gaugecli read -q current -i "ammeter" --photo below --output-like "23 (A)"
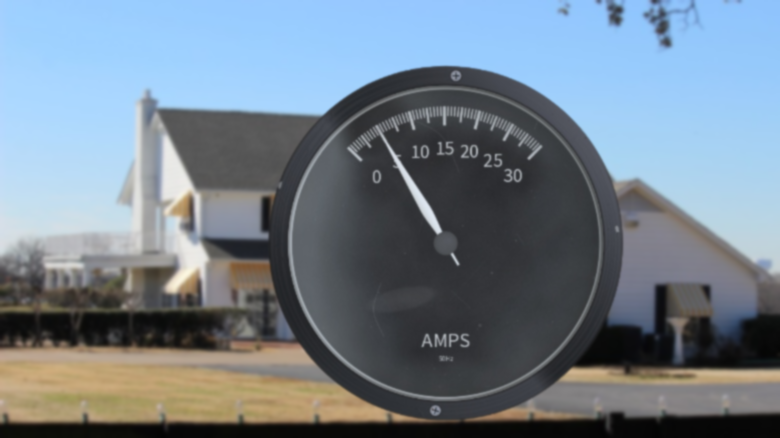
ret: 5 (A)
